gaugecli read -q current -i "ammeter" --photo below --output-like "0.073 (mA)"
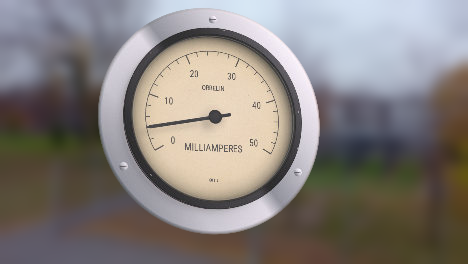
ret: 4 (mA)
